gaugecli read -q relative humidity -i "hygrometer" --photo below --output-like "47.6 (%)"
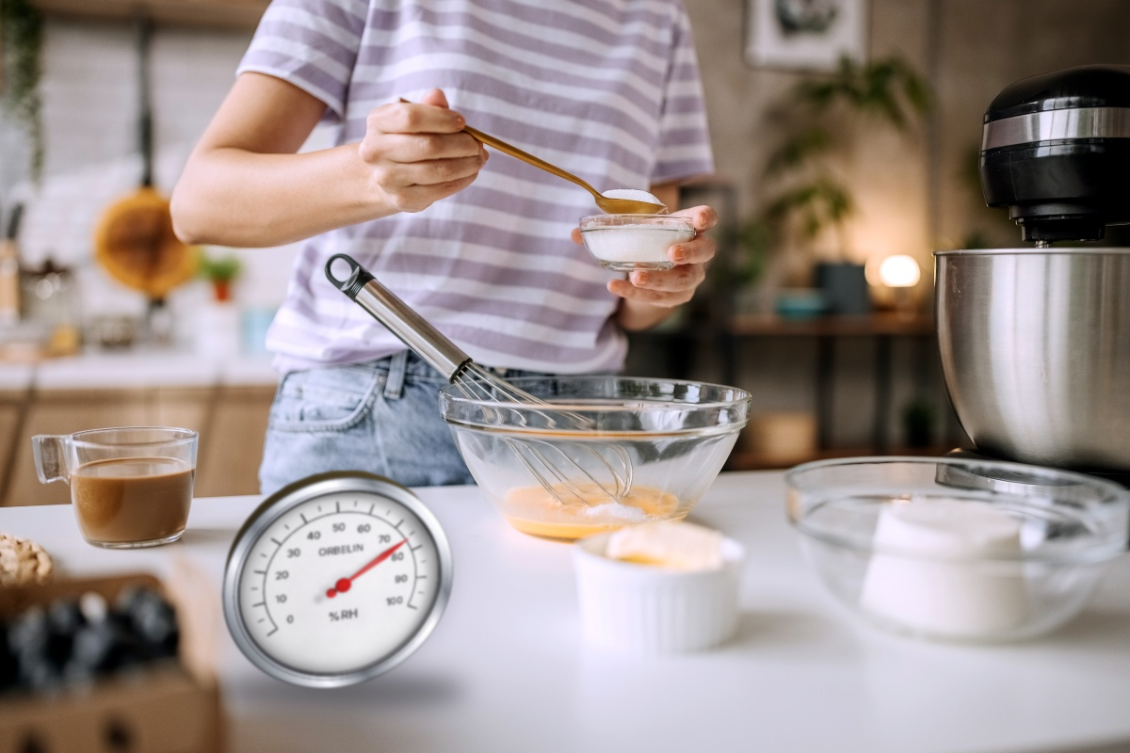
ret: 75 (%)
